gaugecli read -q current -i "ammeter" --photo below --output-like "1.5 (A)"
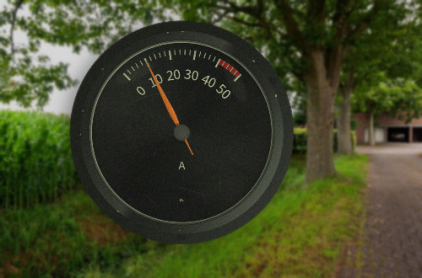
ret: 10 (A)
